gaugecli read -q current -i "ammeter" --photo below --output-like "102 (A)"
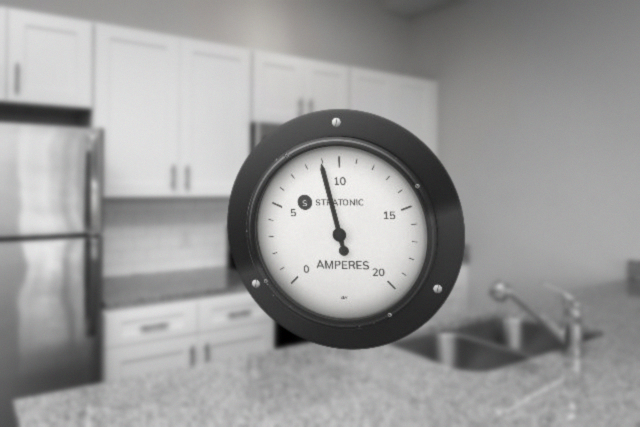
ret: 9 (A)
